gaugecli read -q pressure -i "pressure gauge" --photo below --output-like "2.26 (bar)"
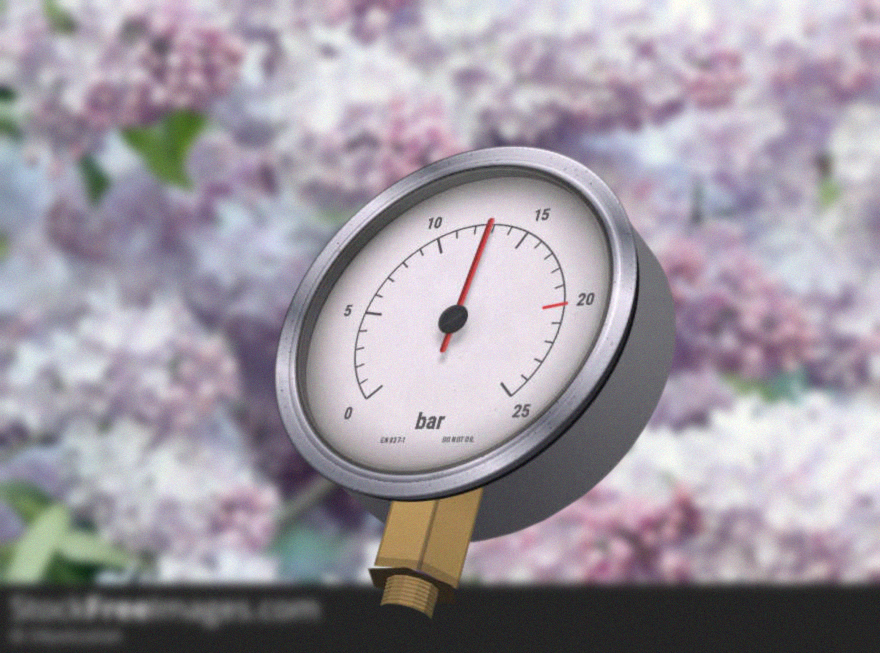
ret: 13 (bar)
